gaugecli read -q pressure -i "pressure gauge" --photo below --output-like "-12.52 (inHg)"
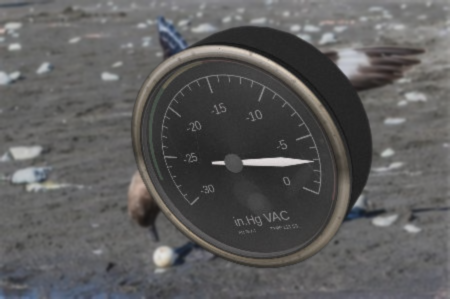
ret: -3 (inHg)
